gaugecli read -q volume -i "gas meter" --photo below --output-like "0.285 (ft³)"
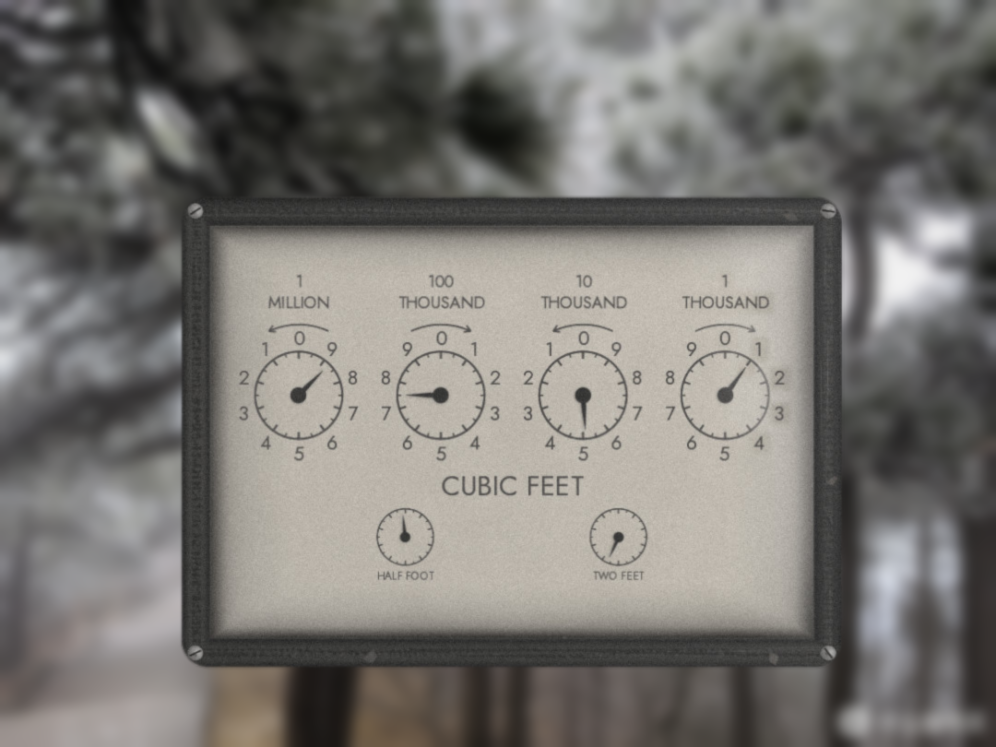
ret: 875100 (ft³)
